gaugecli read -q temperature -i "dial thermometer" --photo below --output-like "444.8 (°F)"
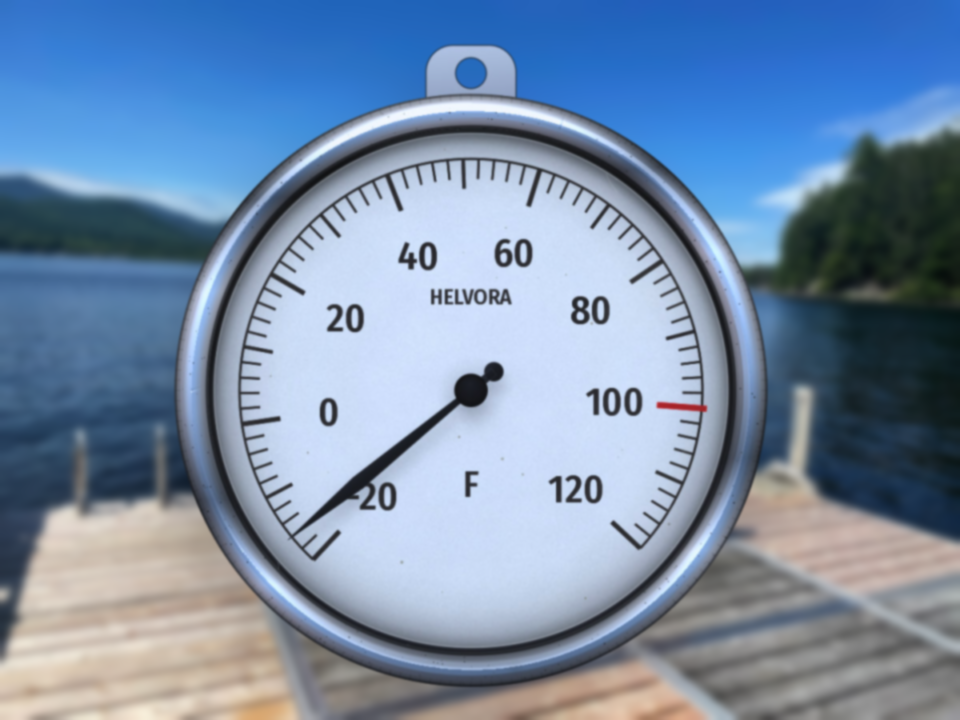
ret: -16 (°F)
